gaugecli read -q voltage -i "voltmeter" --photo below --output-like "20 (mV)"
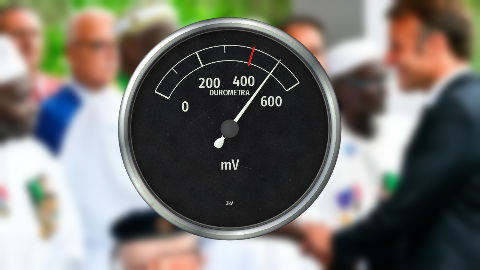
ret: 500 (mV)
